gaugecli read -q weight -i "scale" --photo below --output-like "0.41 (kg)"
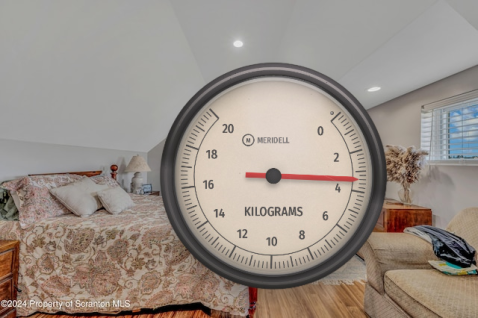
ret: 3.4 (kg)
